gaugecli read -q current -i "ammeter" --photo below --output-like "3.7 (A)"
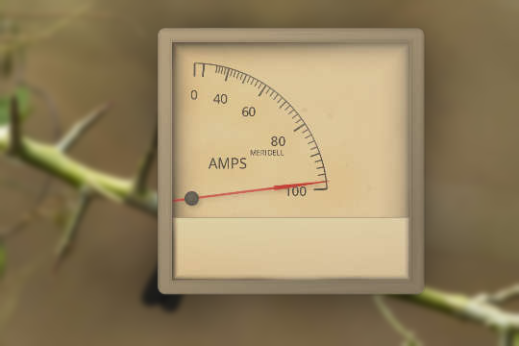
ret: 98 (A)
